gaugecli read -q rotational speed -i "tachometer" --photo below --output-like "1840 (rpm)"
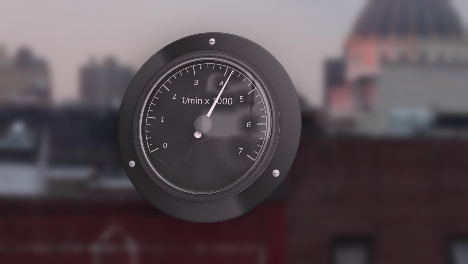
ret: 4200 (rpm)
